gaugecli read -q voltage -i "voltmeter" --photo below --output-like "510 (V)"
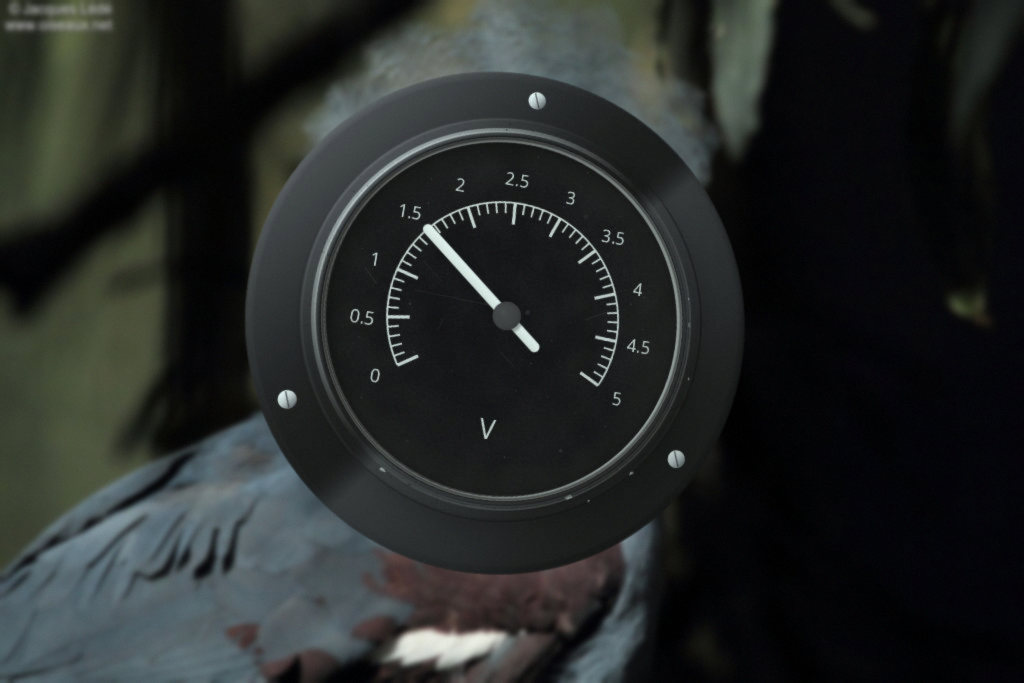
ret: 1.5 (V)
